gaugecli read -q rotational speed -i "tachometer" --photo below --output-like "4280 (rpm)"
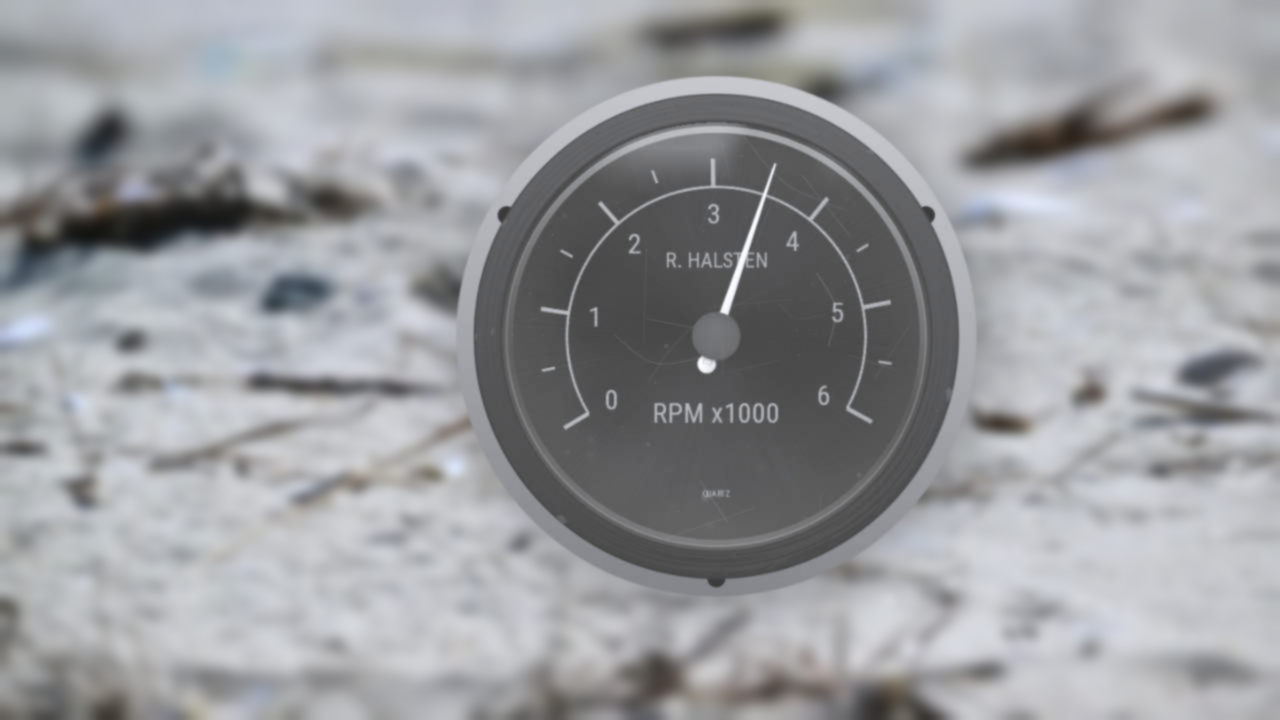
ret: 3500 (rpm)
